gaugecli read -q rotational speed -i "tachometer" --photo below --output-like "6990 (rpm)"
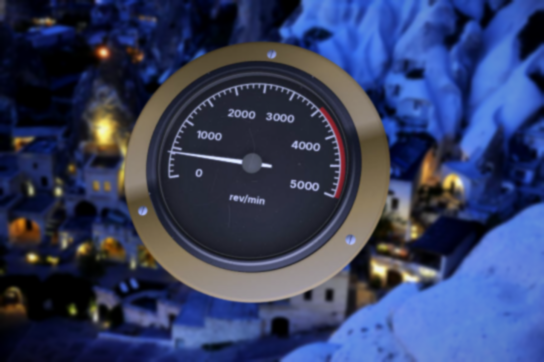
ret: 400 (rpm)
